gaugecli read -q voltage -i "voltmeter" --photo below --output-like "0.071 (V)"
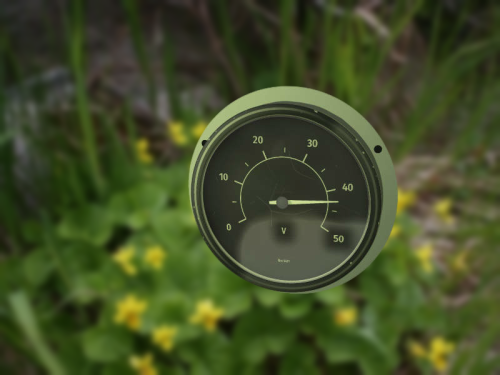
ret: 42.5 (V)
